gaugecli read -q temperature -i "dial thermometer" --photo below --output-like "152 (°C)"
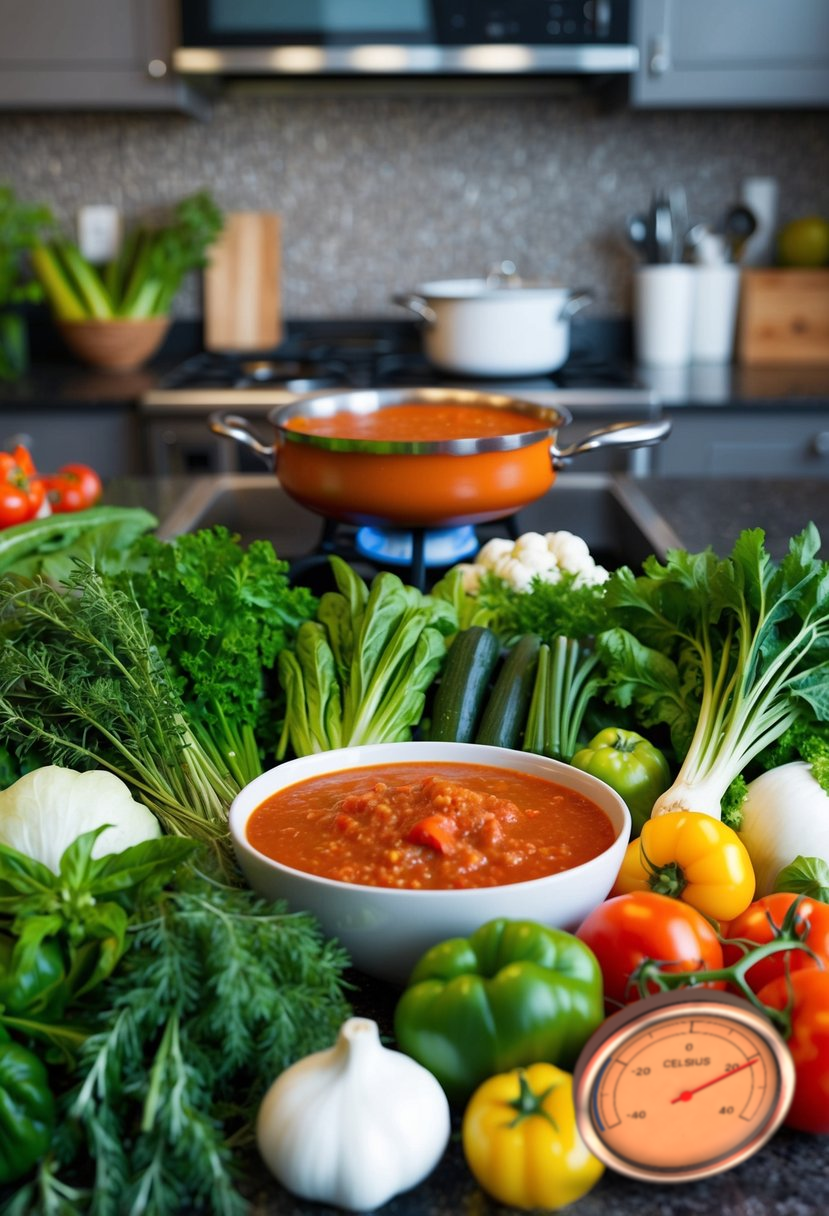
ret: 20 (°C)
